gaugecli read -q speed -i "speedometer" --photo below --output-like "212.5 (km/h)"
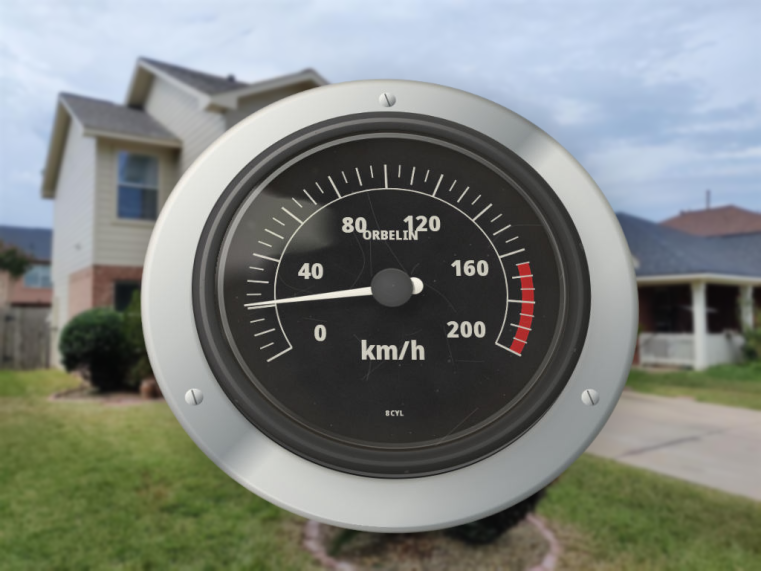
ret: 20 (km/h)
